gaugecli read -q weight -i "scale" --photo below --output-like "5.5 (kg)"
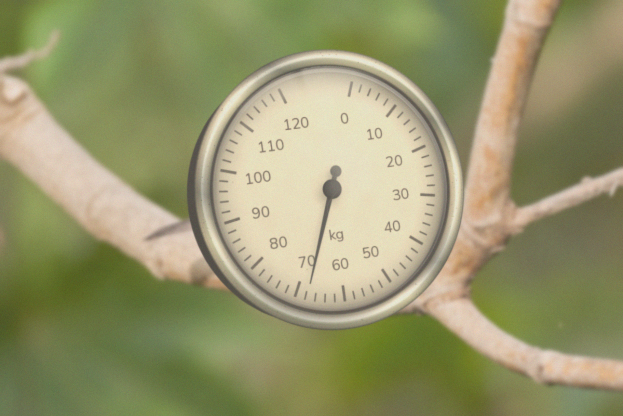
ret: 68 (kg)
